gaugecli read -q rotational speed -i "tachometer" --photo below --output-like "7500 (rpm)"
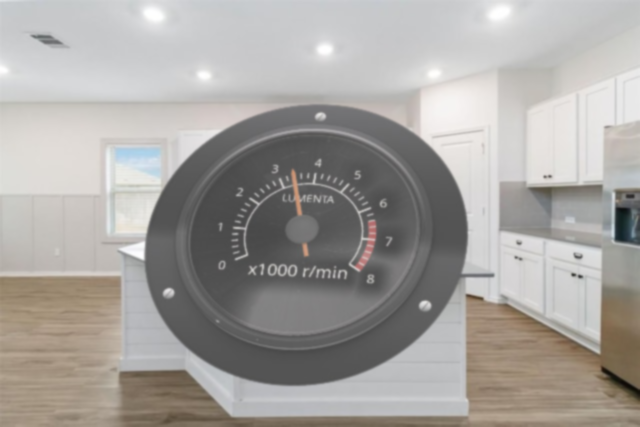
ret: 3400 (rpm)
